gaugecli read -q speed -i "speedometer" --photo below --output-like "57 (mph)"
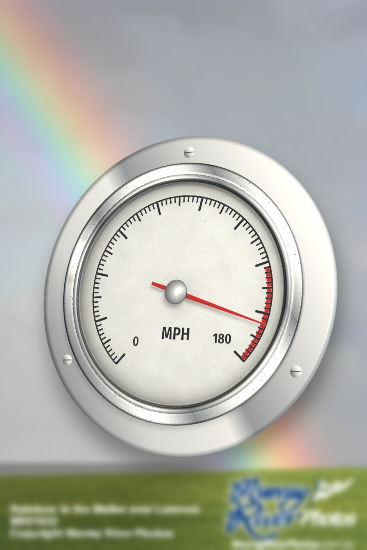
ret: 164 (mph)
